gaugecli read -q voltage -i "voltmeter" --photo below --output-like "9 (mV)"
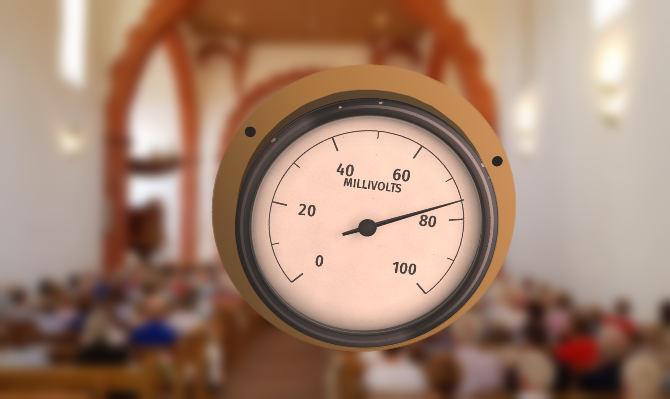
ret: 75 (mV)
